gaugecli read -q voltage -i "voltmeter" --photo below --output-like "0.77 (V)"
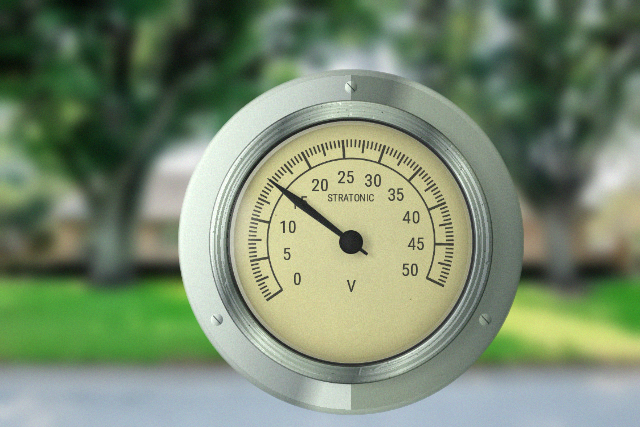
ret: 15 (V)
